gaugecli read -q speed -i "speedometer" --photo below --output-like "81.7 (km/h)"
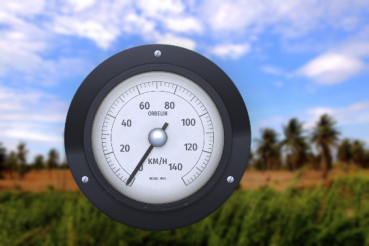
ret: 2 (km/h)
